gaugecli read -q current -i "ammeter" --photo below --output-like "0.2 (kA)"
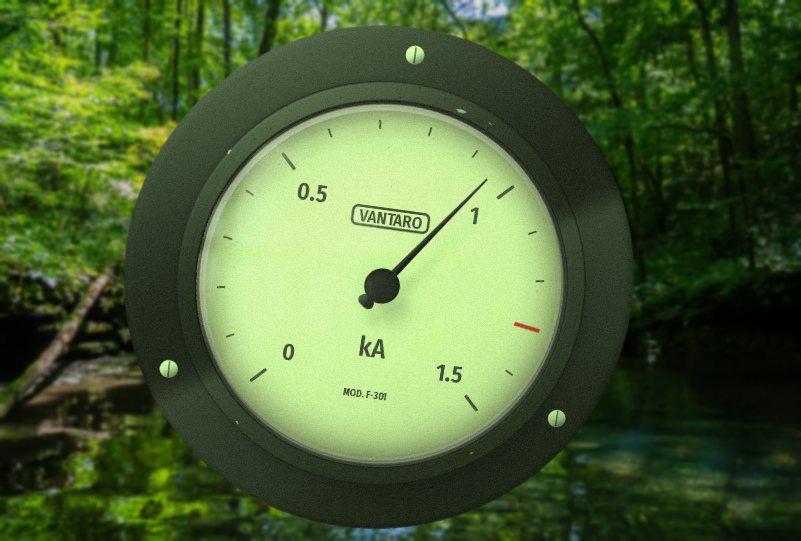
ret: 0.95 (kA)
